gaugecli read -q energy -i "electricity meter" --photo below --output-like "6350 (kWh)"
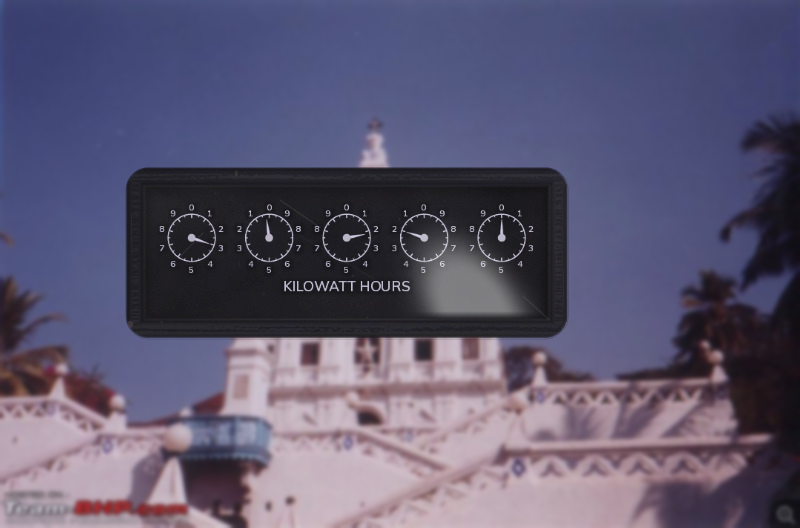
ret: 30220 (kWh)
